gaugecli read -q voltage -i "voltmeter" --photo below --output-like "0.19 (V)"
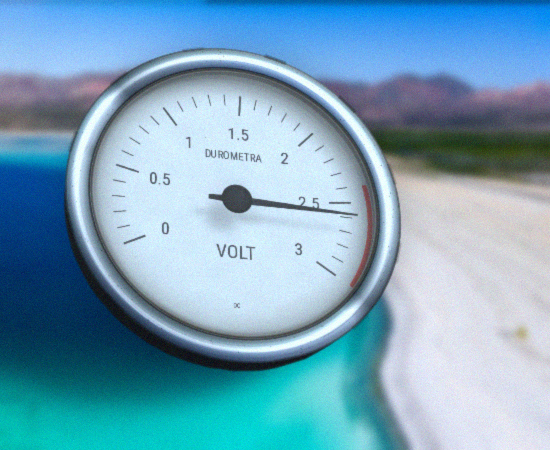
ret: 2.6 (V)
